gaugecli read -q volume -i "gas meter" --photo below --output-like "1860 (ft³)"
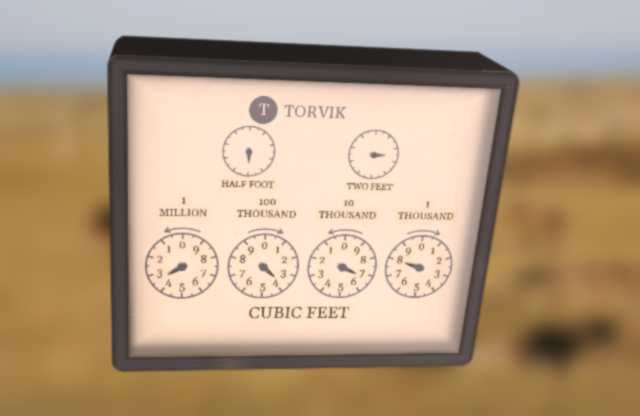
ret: 336800 (ft³)
